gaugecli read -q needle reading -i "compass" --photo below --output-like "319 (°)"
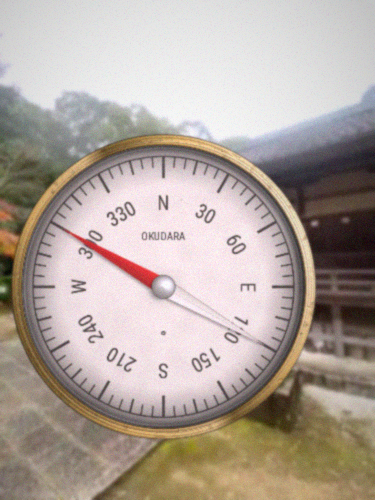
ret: 300 (°)
